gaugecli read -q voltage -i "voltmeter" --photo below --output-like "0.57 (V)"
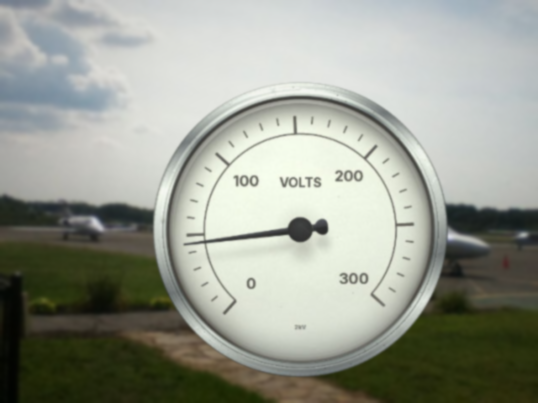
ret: 45 (V)
